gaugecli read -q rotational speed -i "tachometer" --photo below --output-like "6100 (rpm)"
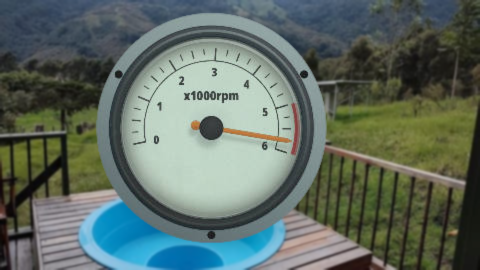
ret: 5750 (rpm)
